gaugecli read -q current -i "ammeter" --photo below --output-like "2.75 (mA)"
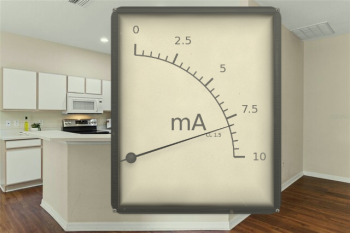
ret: 8 (mA)
